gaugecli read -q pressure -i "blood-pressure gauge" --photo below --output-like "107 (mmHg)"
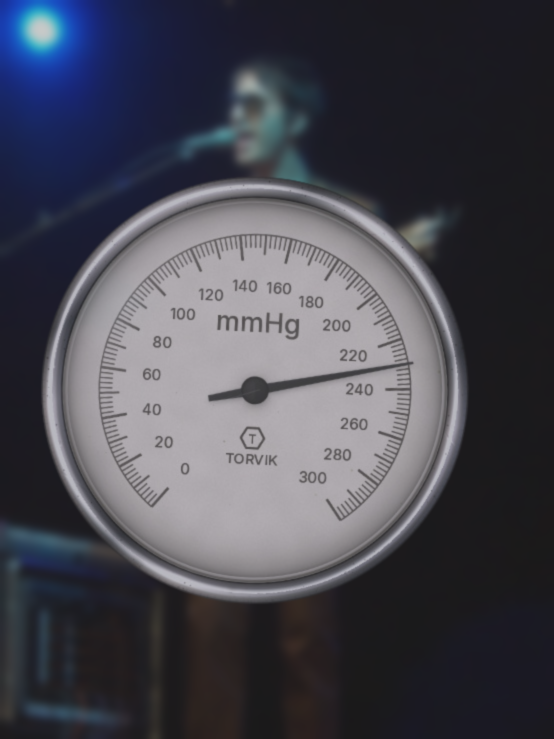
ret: 230 (mmHg)
